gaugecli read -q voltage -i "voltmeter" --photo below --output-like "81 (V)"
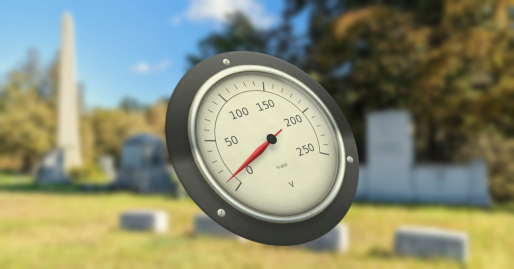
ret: 10 (V)
